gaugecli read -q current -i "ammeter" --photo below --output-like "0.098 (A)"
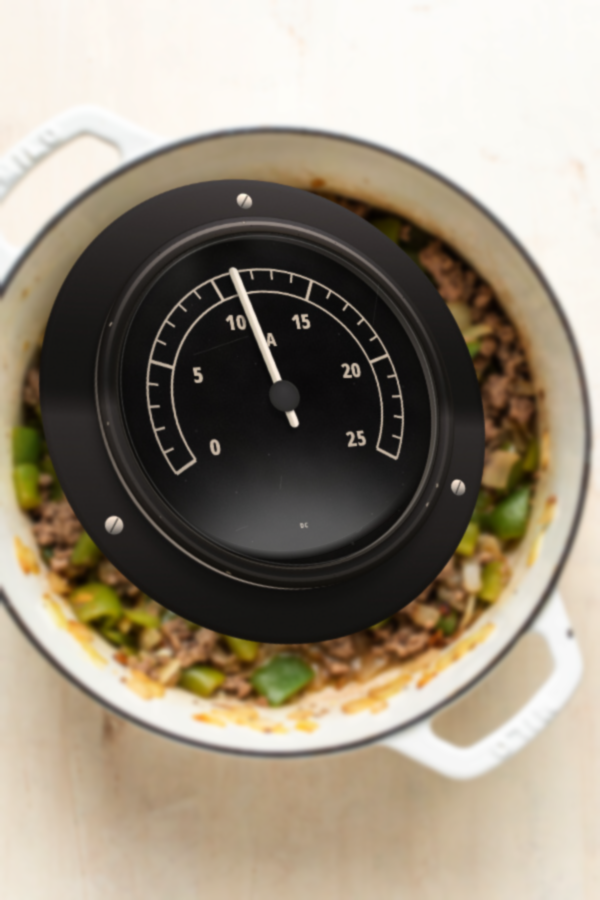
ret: 11 (A)
